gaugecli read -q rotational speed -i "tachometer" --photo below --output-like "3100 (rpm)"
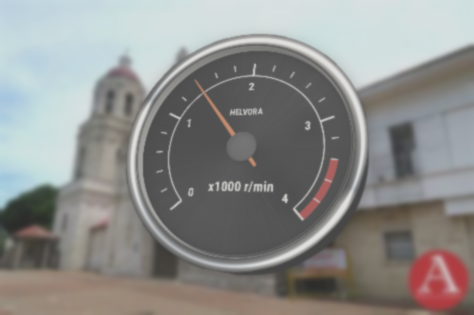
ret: 1400 (rpm)
